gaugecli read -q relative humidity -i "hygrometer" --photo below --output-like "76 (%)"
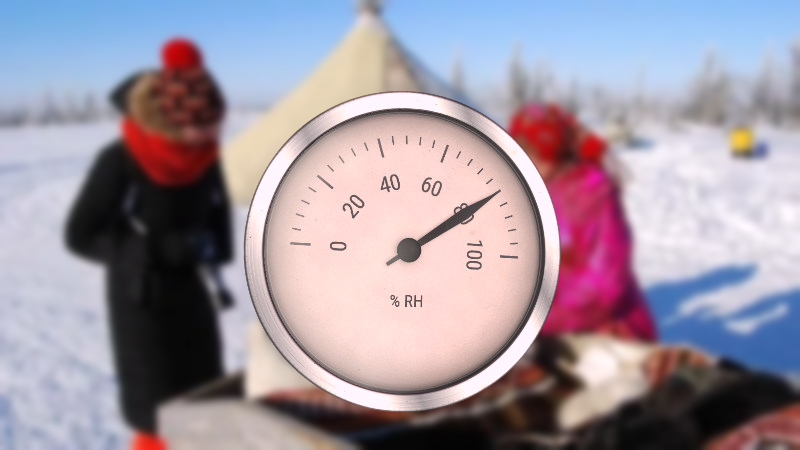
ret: 80 (%)
